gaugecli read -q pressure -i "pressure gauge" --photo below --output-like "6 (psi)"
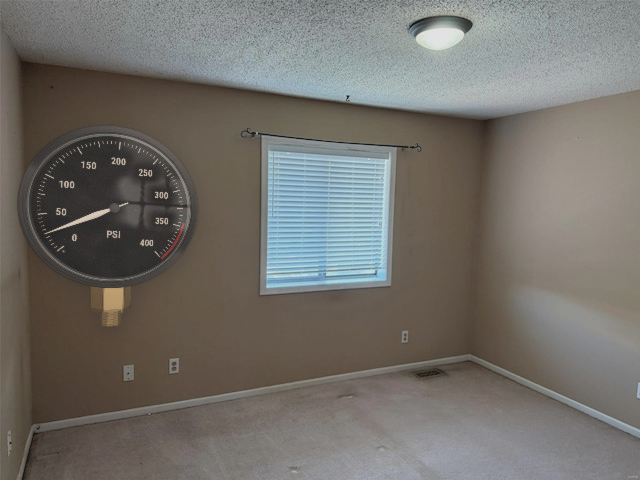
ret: 25 (psi)
